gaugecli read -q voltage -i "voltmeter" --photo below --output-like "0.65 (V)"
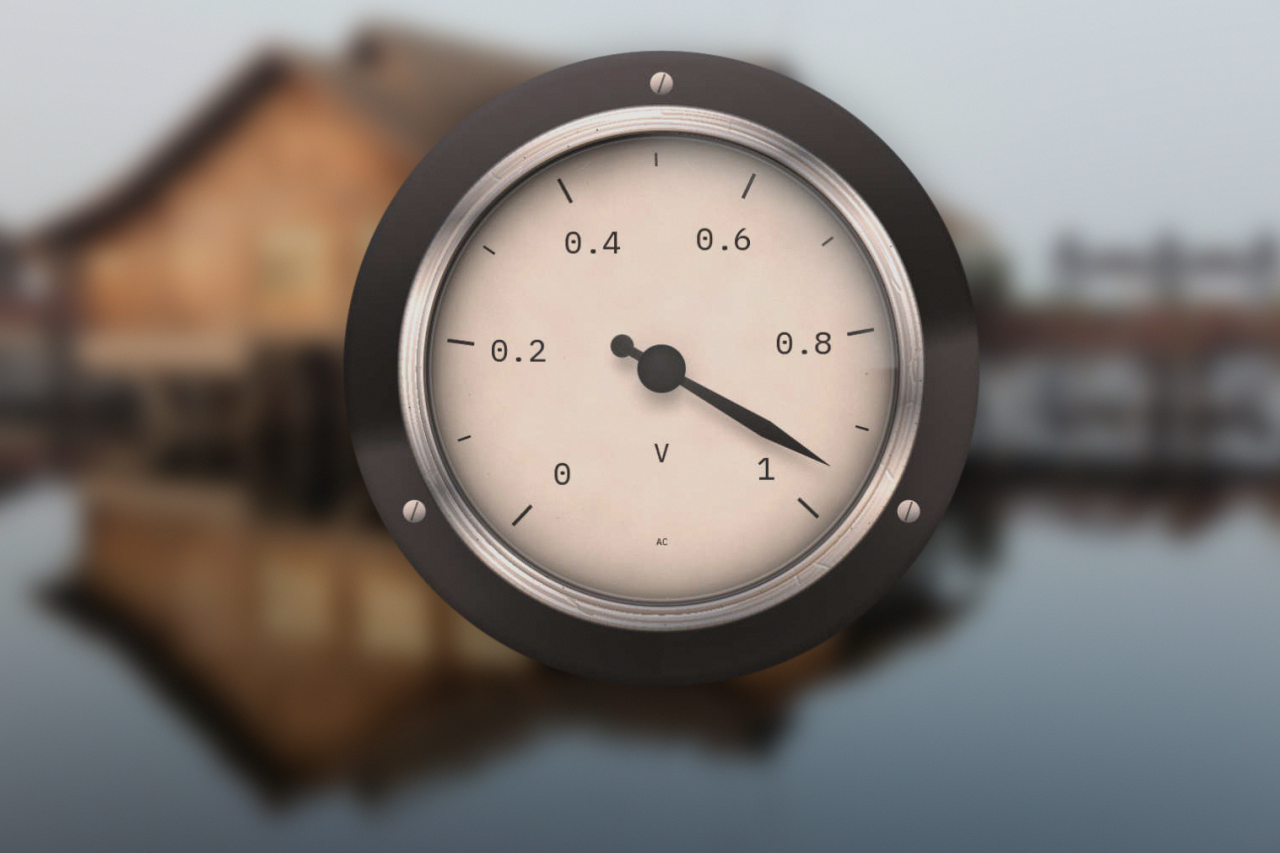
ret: 0.95 (V)
